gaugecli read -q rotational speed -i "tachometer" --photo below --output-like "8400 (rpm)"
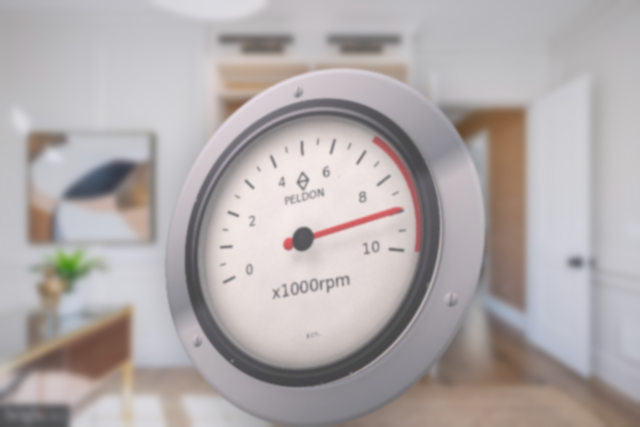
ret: 9000 (rpm)
